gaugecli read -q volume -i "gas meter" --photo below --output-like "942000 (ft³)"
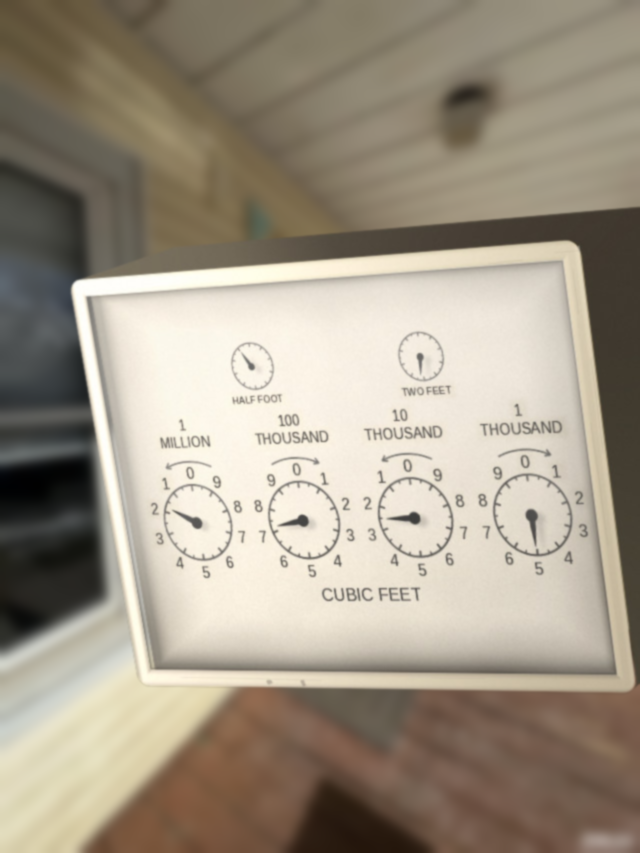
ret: 172500 (ft³)
